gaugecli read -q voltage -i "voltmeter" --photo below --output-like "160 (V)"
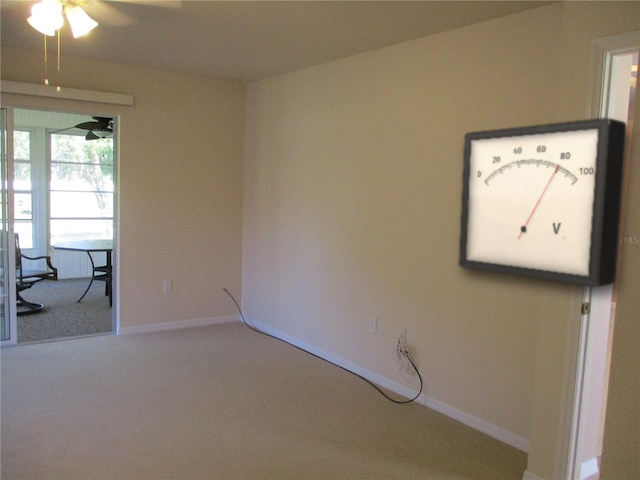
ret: 80 (V)
